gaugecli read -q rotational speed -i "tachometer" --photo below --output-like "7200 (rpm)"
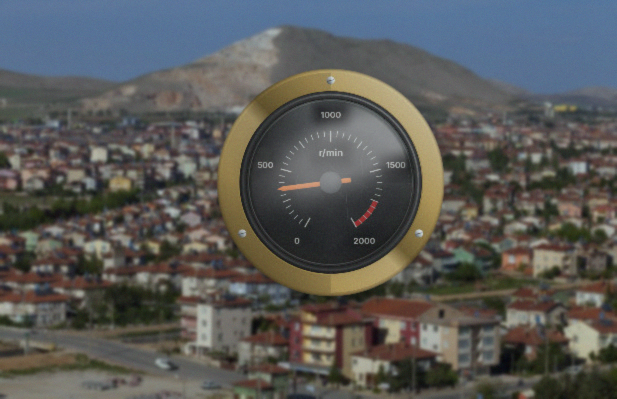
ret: 350 (rpm)
